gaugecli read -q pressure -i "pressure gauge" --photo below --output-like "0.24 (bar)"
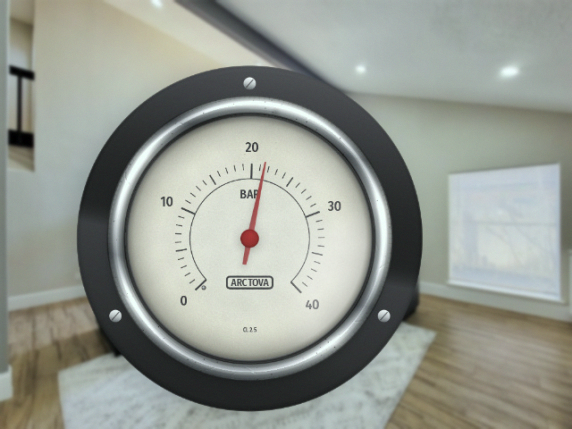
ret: 21.5 (bar)
